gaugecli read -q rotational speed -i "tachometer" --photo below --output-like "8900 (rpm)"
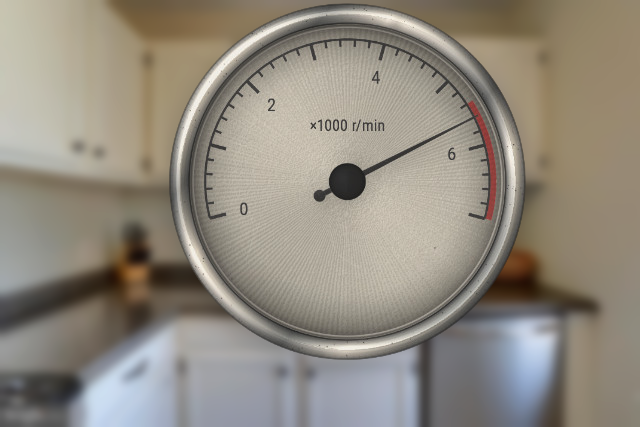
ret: 5600 (rpm)
